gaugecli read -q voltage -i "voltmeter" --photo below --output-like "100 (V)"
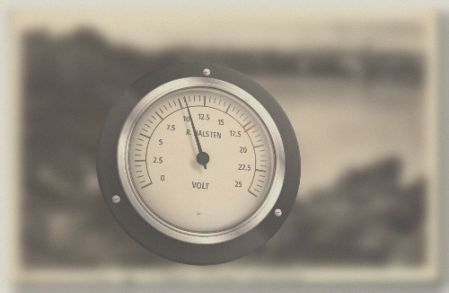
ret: 10.5 (V)
